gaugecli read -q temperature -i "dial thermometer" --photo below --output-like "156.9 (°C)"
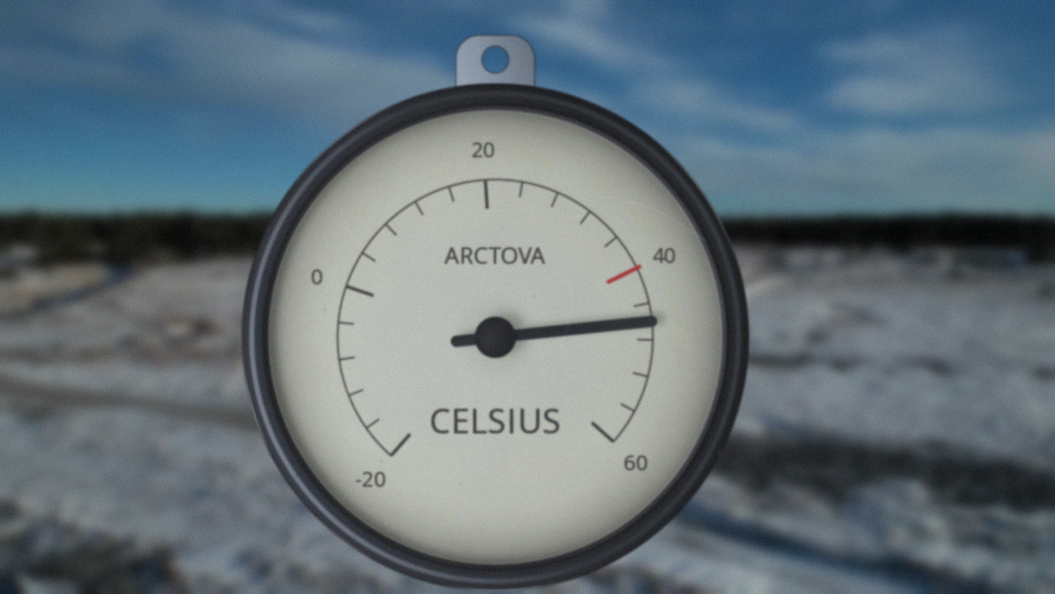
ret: 46 (°C)
